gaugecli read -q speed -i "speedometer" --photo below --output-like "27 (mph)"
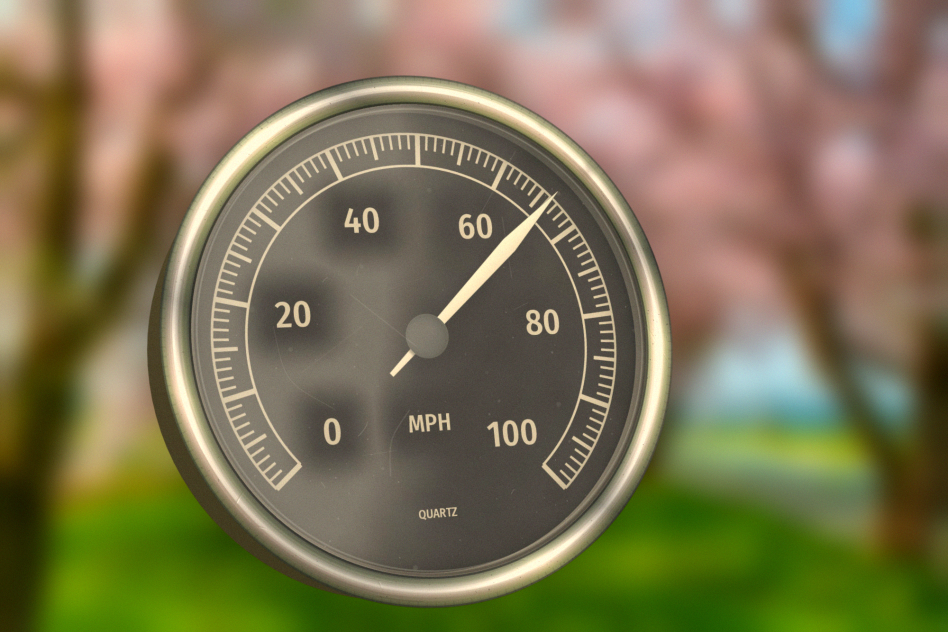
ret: 66 (mph)
